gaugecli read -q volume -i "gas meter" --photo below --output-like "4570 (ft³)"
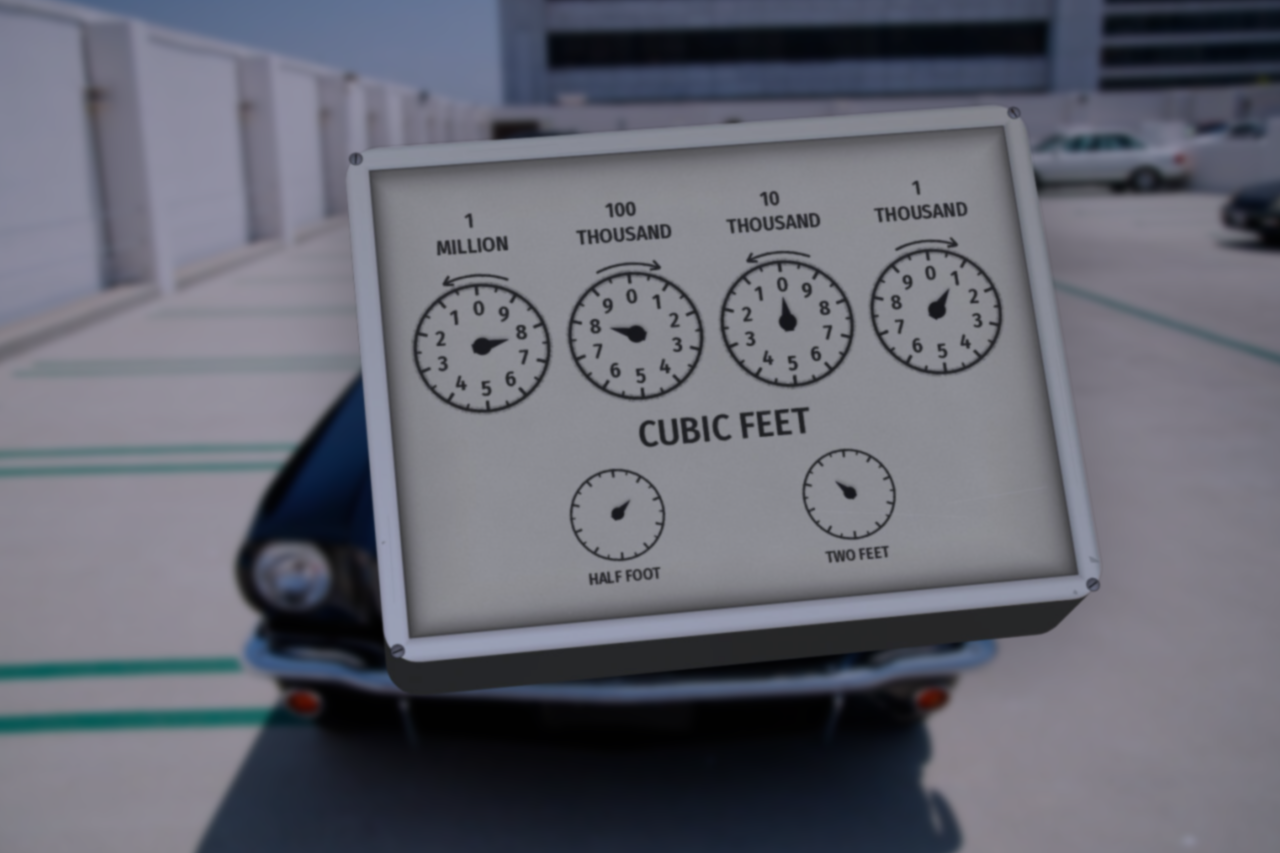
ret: 780100 (ft³)
